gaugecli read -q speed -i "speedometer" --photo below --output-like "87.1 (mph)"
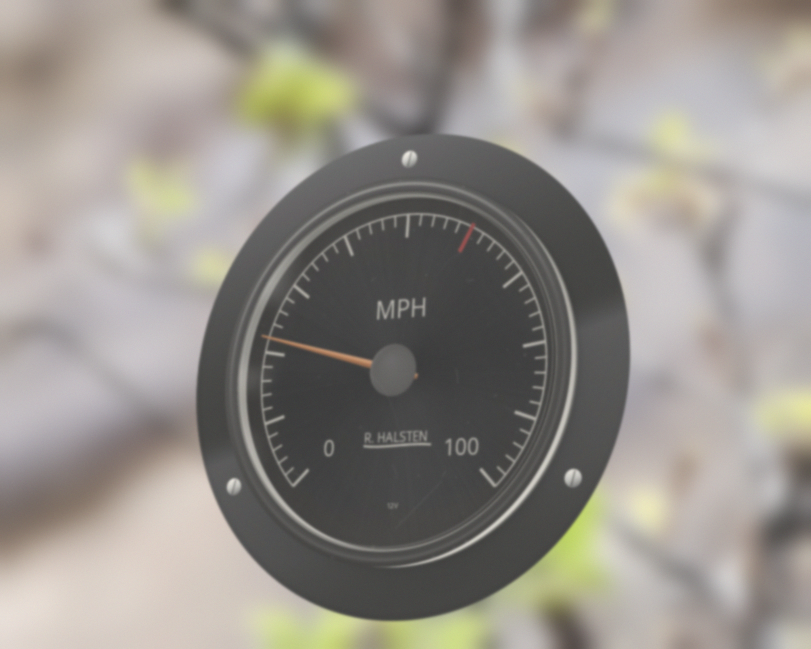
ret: 22 (mph)
